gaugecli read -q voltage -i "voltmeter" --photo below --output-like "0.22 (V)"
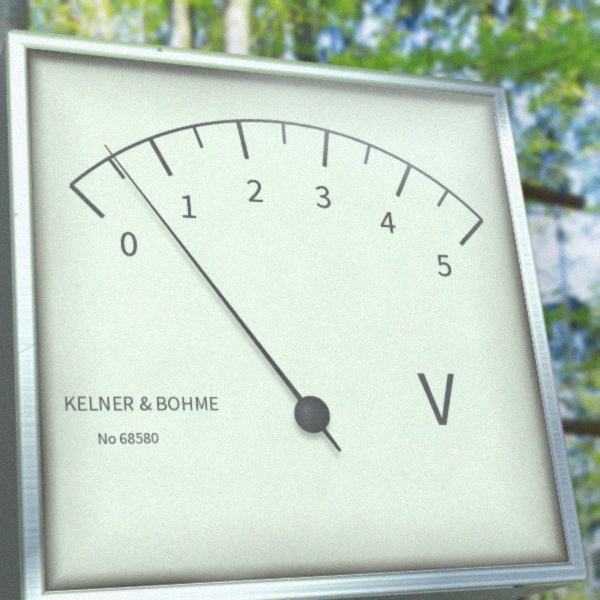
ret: 0.5 (V)
